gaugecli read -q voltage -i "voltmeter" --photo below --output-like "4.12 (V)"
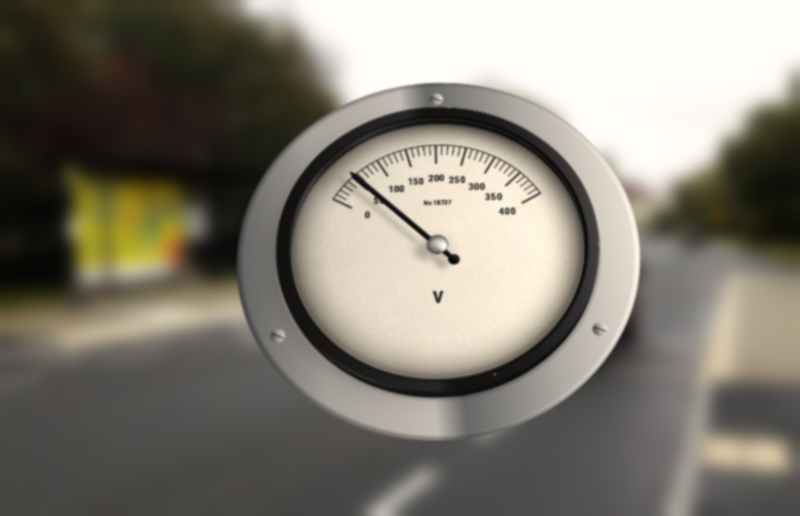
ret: 50 (V)
